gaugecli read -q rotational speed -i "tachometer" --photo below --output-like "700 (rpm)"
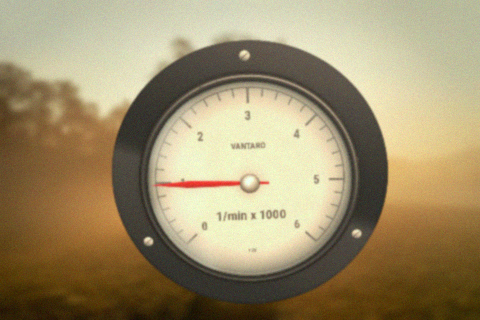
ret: 1000 (rpm)
